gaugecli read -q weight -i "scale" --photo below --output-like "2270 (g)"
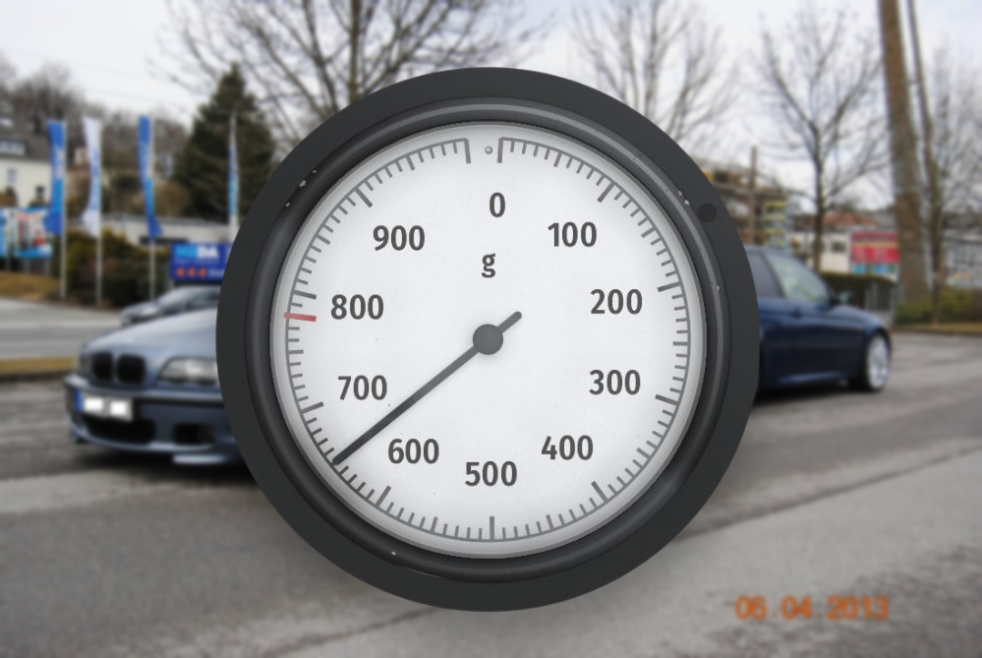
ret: 650 (g)
